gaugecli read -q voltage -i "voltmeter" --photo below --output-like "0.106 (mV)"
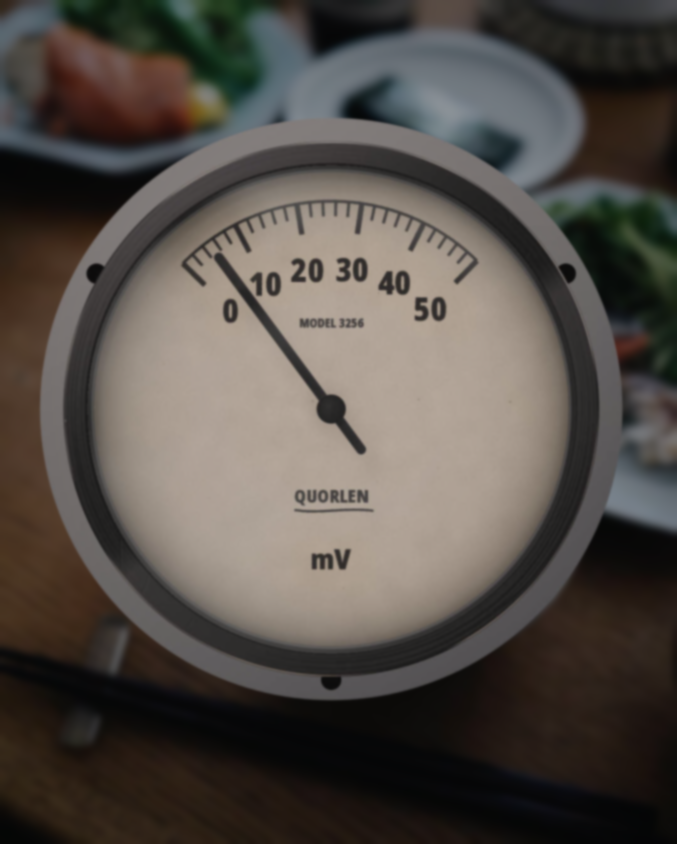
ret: 5 (mV)
